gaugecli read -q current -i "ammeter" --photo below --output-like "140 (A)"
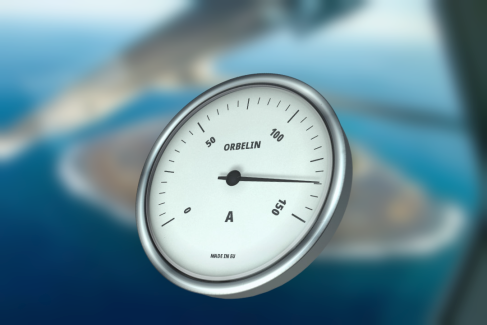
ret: 135 (A)
